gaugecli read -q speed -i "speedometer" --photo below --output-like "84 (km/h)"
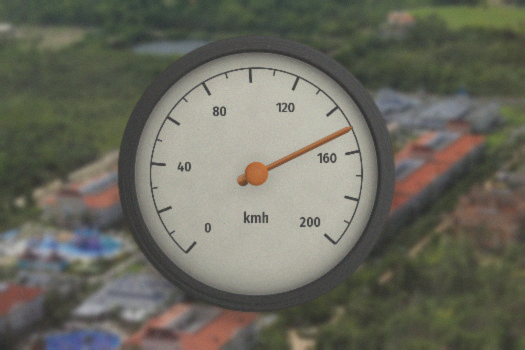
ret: 150 (km/h)
